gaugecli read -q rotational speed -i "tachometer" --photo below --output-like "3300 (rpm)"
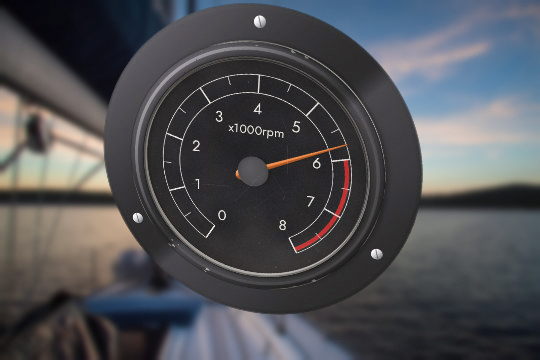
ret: 5750 (rpm)
